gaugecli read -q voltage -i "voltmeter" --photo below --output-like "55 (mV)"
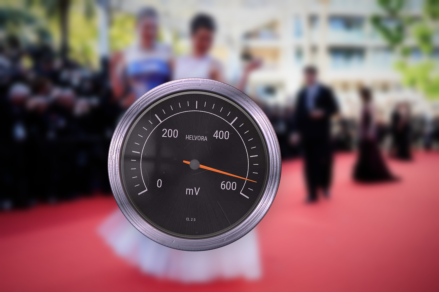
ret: 560 (mV)
